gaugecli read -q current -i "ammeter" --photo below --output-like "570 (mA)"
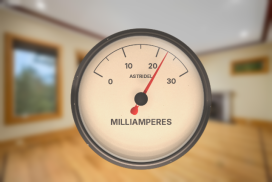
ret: 22.5 (mA)
